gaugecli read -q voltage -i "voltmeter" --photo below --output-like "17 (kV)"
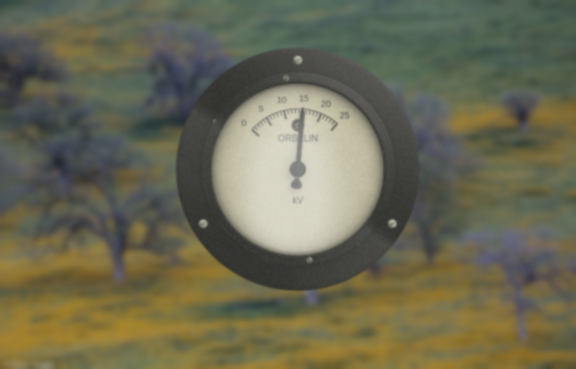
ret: 15 (kV)
